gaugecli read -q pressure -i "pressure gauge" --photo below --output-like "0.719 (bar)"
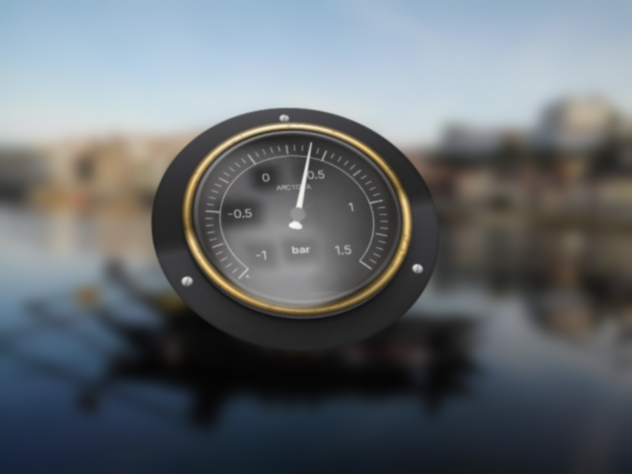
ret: 0.4 (bar)
